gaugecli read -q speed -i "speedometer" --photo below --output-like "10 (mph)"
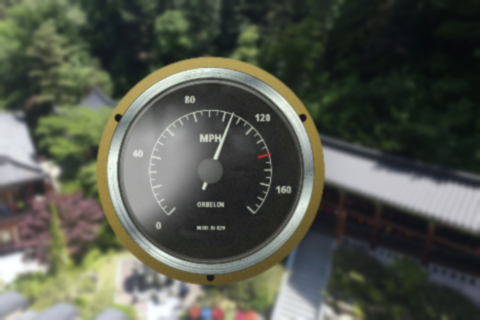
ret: 105 (mph)
